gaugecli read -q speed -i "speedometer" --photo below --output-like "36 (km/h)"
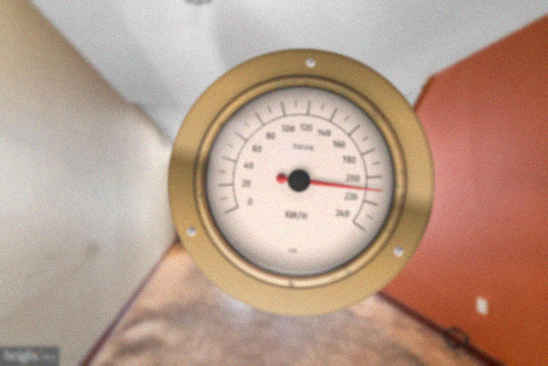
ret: 210 (km/h)
